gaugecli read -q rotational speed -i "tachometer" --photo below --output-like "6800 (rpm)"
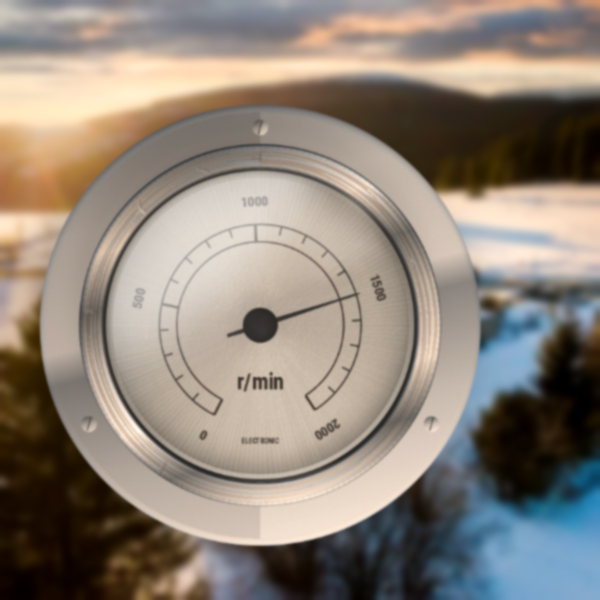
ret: 1500 (rpm)
